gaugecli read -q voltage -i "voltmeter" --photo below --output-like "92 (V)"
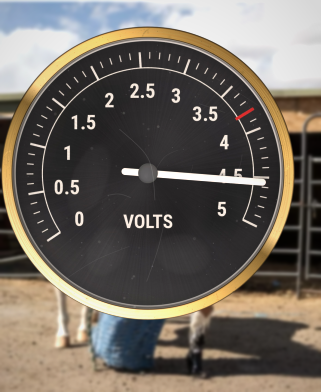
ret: 4.55 (V)
